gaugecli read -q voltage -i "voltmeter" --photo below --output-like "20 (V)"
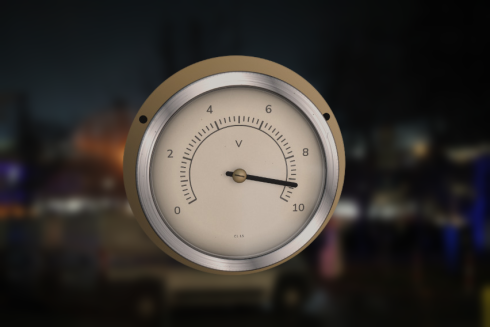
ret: 9.2 (V)
